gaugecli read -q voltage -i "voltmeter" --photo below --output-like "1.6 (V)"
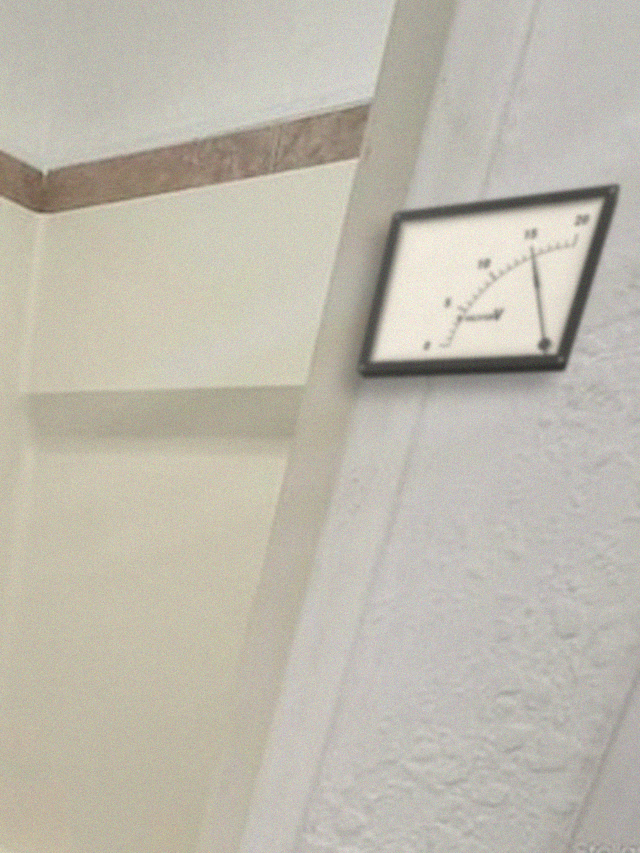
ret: 15 (V)
